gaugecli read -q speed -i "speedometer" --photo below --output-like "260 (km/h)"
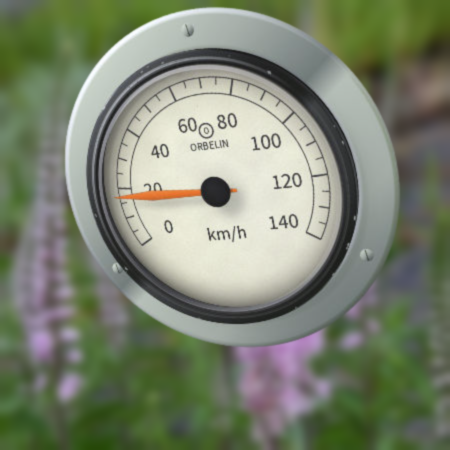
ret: 17.5 (km/h)
